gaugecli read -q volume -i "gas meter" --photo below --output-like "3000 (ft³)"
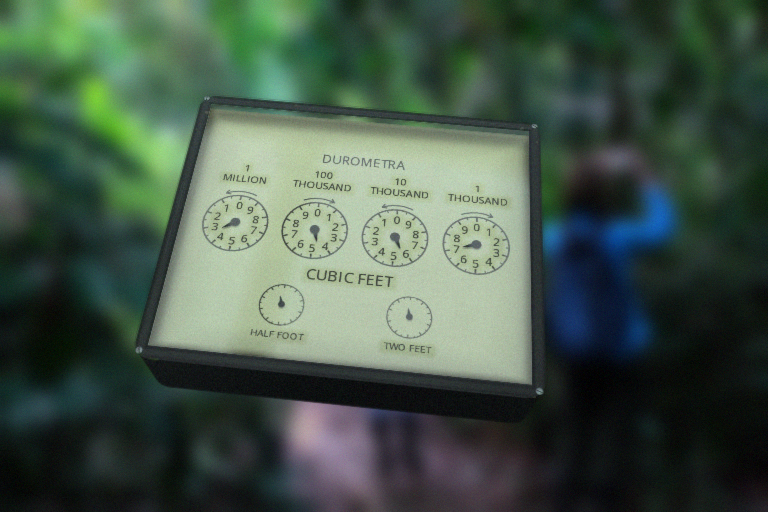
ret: 345700 (ft³)
